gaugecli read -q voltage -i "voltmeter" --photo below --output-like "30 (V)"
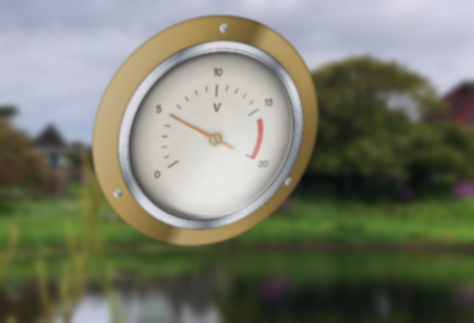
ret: 5 (V)
